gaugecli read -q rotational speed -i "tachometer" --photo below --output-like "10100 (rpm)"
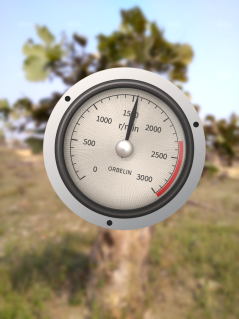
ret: 1550 (rpm)
